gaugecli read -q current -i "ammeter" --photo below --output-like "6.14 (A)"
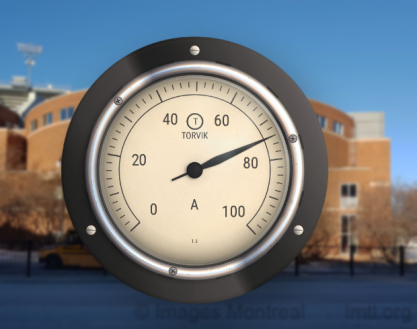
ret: 74 (A)
